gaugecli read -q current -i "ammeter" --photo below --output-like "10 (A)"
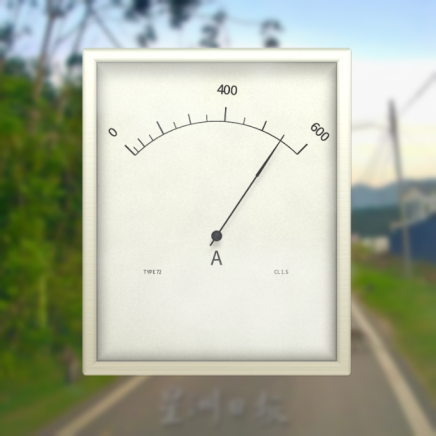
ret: 550 (A)
